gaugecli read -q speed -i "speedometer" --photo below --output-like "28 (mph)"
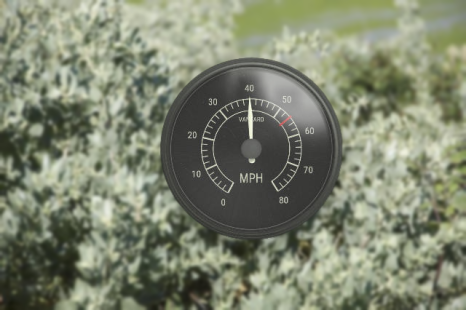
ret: 40 (mph)
